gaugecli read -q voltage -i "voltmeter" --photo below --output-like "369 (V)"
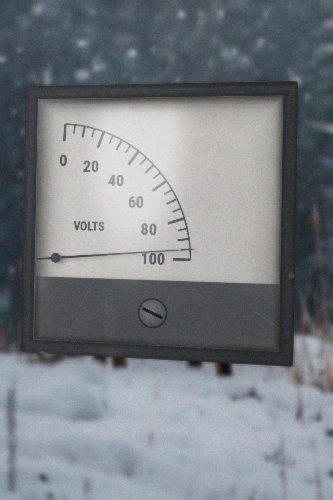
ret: 95 (V)
